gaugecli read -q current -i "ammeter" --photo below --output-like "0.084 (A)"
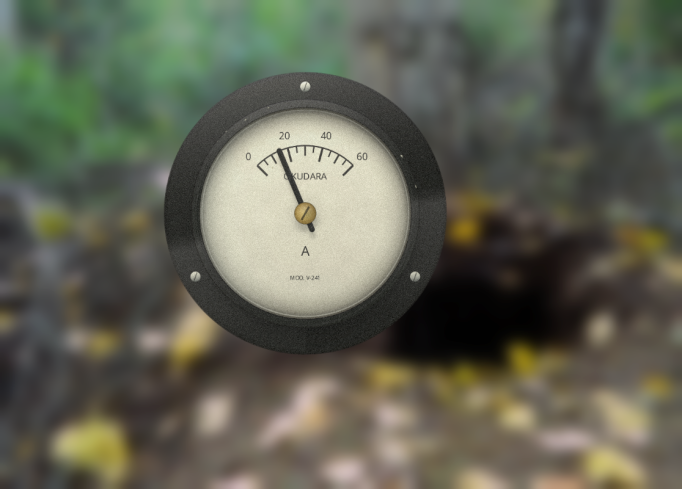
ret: 15 (A)
